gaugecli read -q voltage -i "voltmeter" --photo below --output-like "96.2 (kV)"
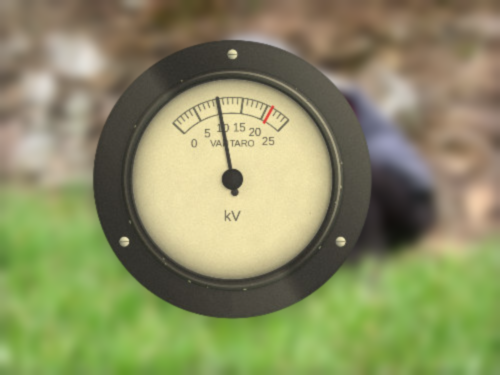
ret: 10 (kV)
